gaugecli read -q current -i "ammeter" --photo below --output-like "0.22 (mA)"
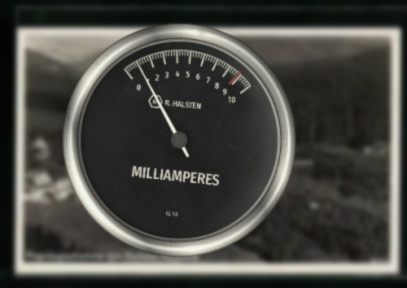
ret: 1 (mA)
